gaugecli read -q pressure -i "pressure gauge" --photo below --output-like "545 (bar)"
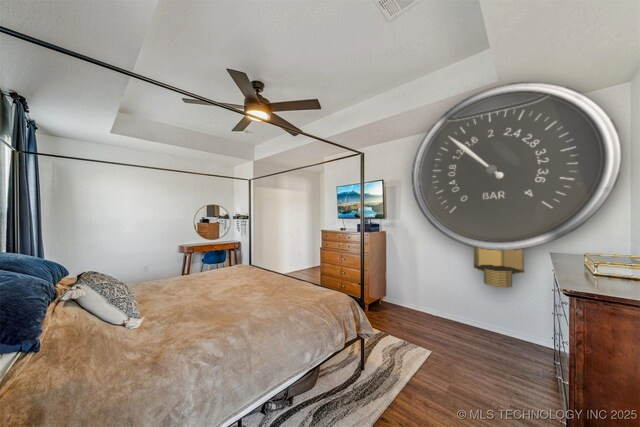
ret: 1.4 (bar)
